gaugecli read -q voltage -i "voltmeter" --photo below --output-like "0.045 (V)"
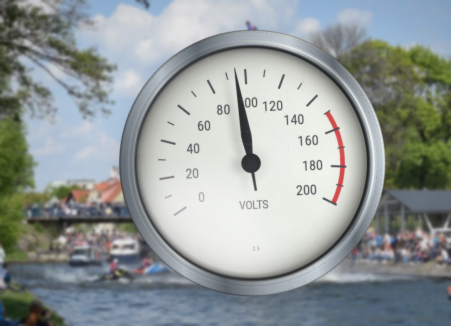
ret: 95 (V)
